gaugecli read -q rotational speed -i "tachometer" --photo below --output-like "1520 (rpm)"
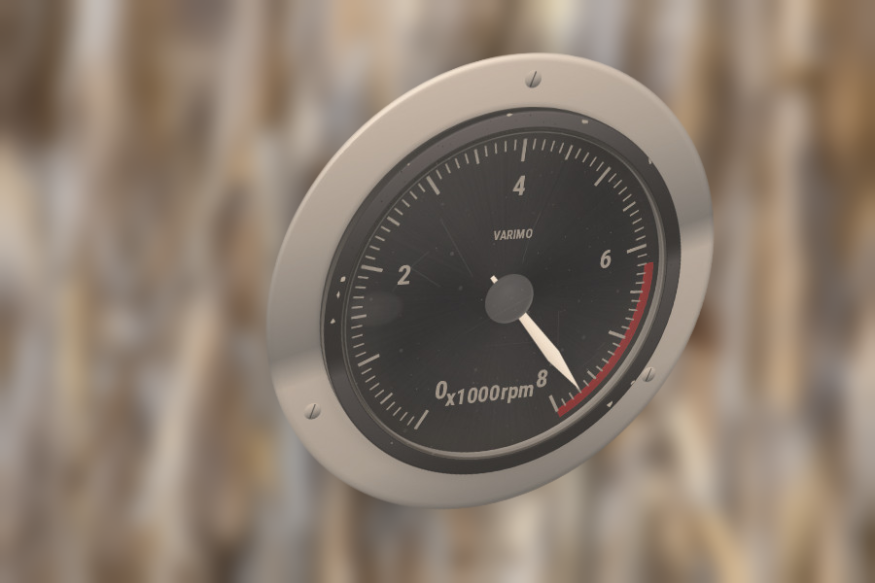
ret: 7700 (rpm)
